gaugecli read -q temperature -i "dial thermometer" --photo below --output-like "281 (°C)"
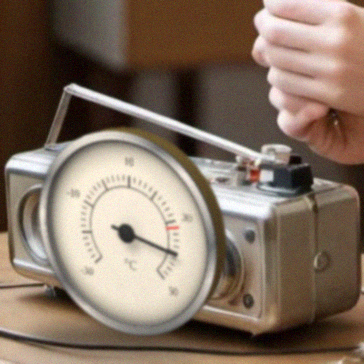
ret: 40 (°C)
